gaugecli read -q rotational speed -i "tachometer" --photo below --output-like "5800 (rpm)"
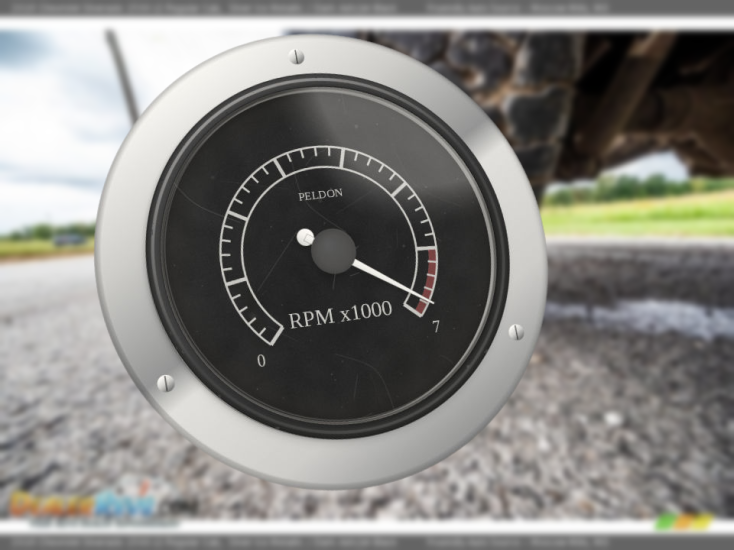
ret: 6800 (rpm)
